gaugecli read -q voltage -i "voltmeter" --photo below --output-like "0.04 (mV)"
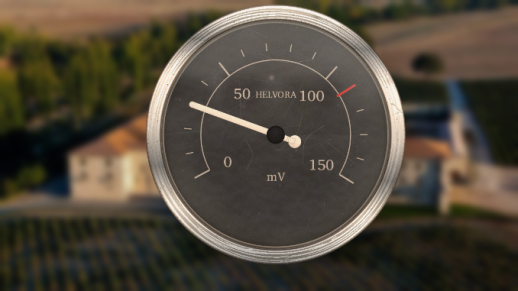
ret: 30 (mV)
